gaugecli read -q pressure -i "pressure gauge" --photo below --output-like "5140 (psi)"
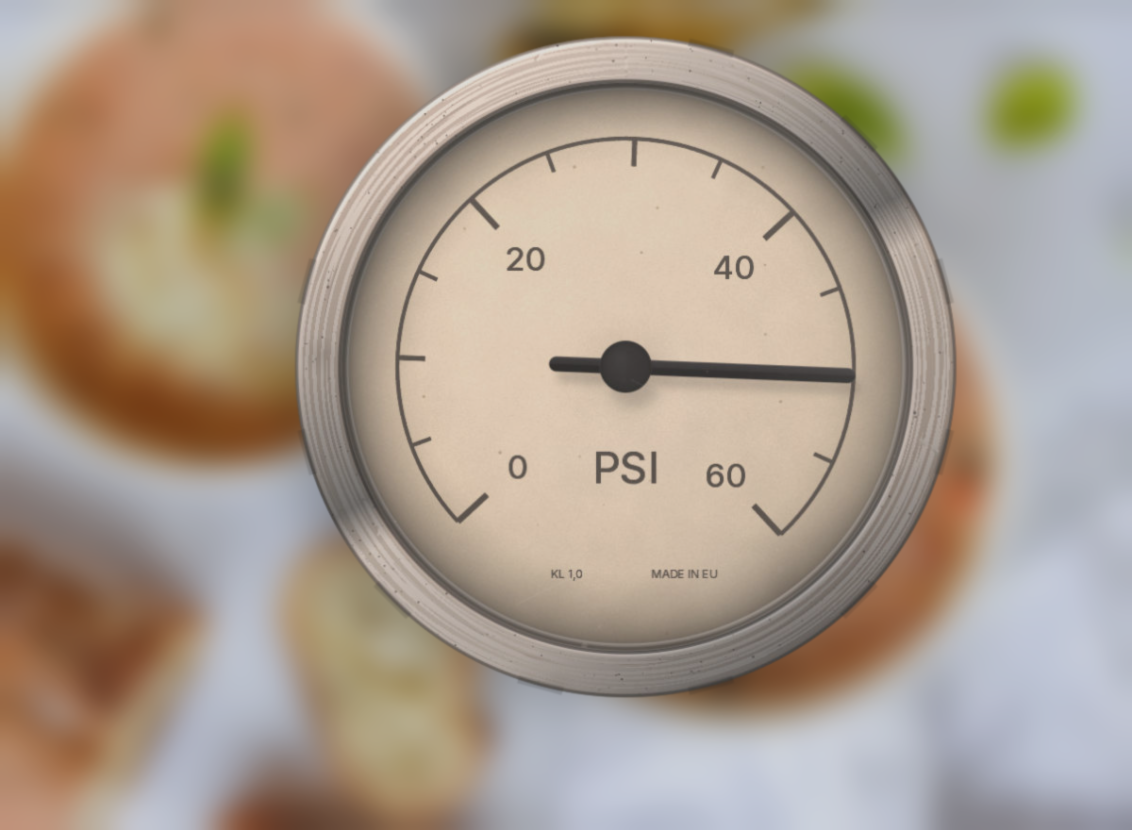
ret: 50 (psi)
